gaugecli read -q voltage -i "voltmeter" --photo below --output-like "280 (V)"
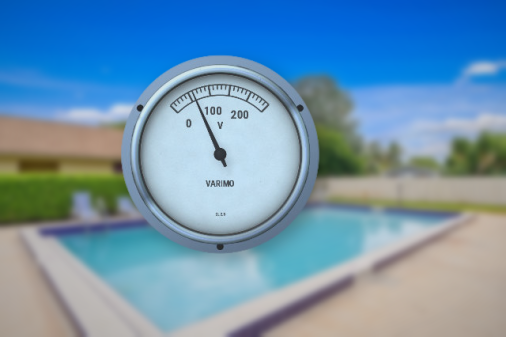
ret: 60 (V)
